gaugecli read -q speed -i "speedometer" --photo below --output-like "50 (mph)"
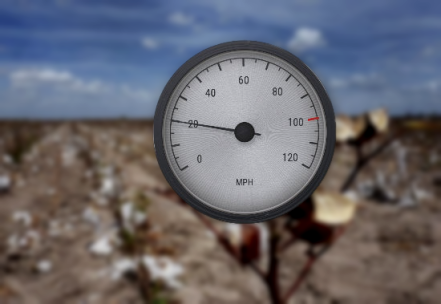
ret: 20 (mph)
